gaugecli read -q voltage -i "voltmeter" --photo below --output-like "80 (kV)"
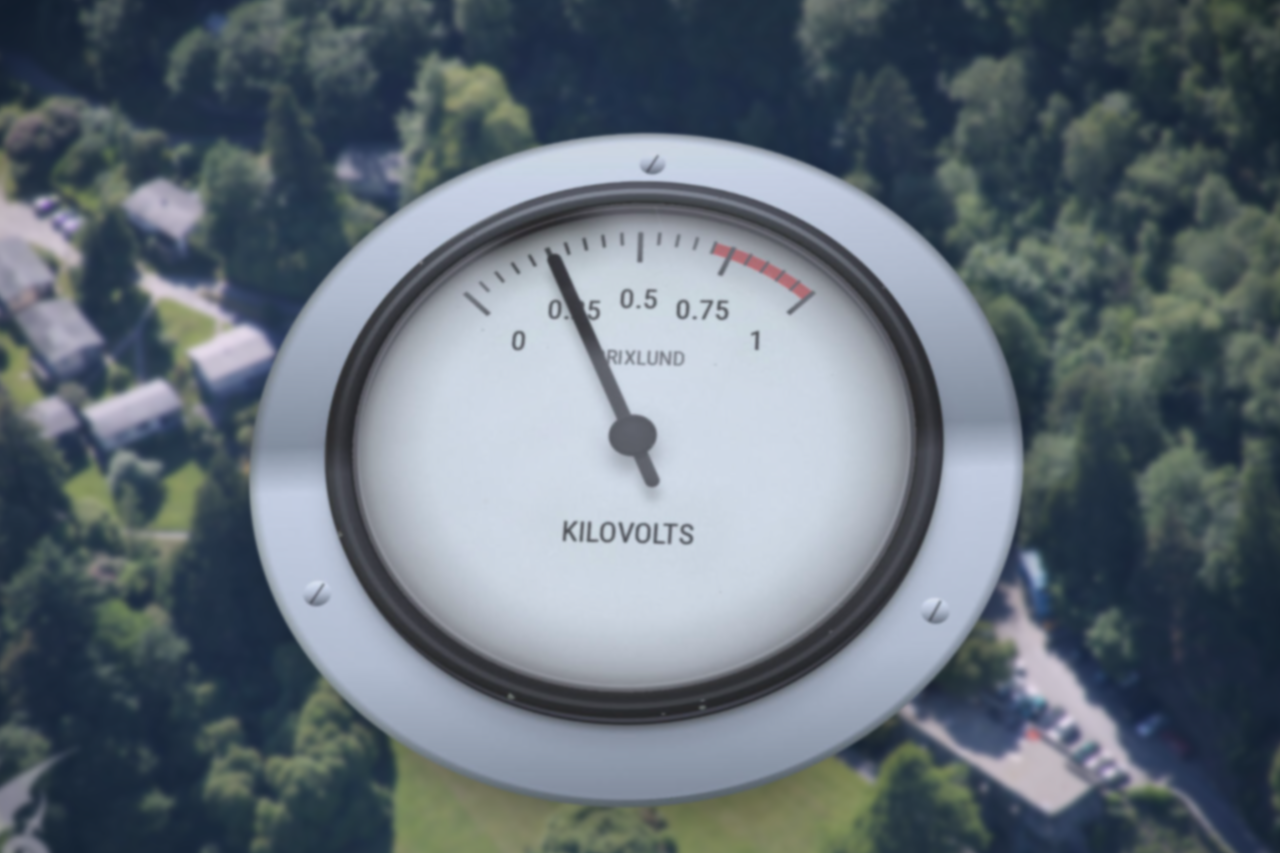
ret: 0.25 (kV)
